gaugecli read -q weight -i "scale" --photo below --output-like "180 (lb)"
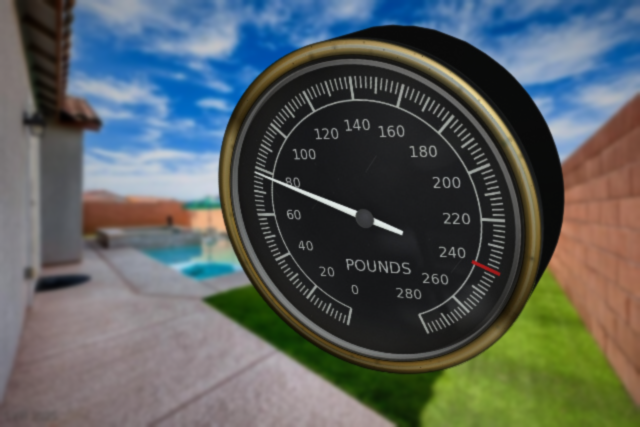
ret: 80 (lb)
